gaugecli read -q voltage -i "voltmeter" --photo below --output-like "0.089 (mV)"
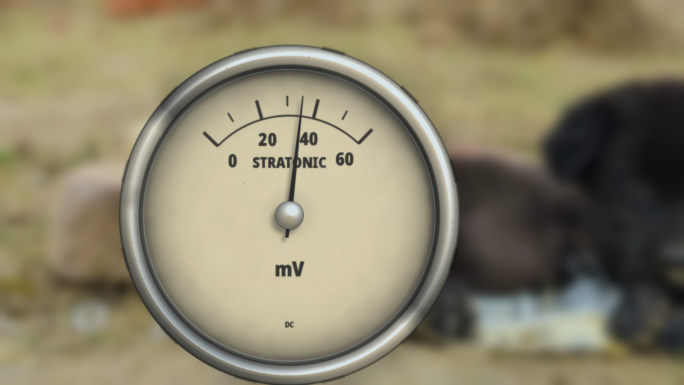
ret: 35 (mV)
